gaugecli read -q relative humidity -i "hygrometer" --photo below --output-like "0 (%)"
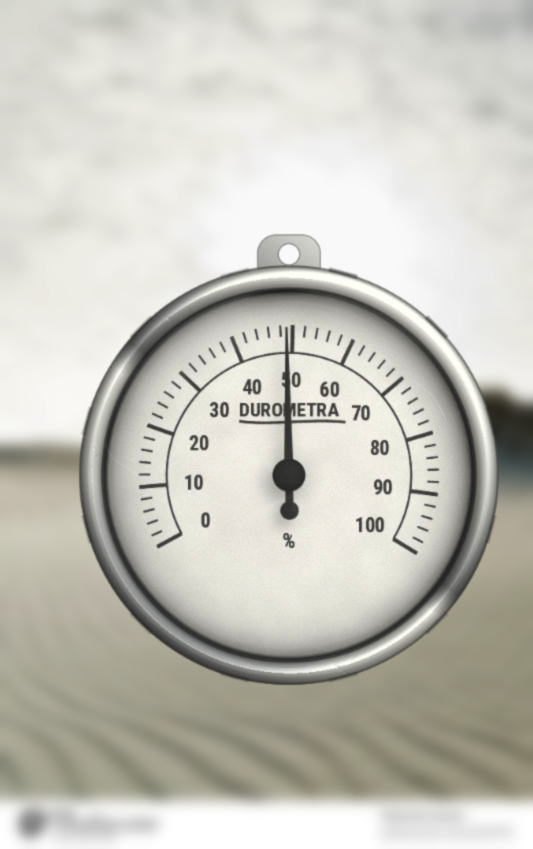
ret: 49 (%)
